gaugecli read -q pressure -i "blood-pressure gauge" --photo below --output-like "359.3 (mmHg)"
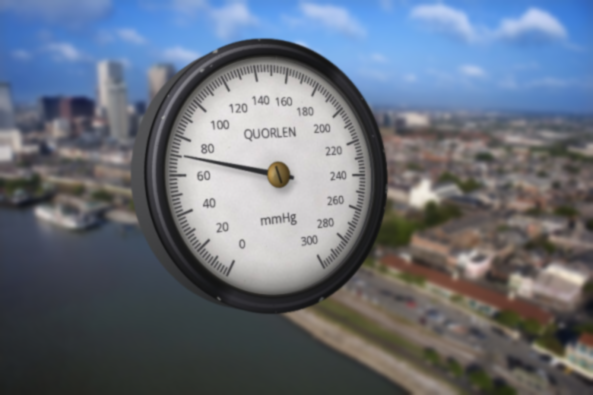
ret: 70 (mmHg)
